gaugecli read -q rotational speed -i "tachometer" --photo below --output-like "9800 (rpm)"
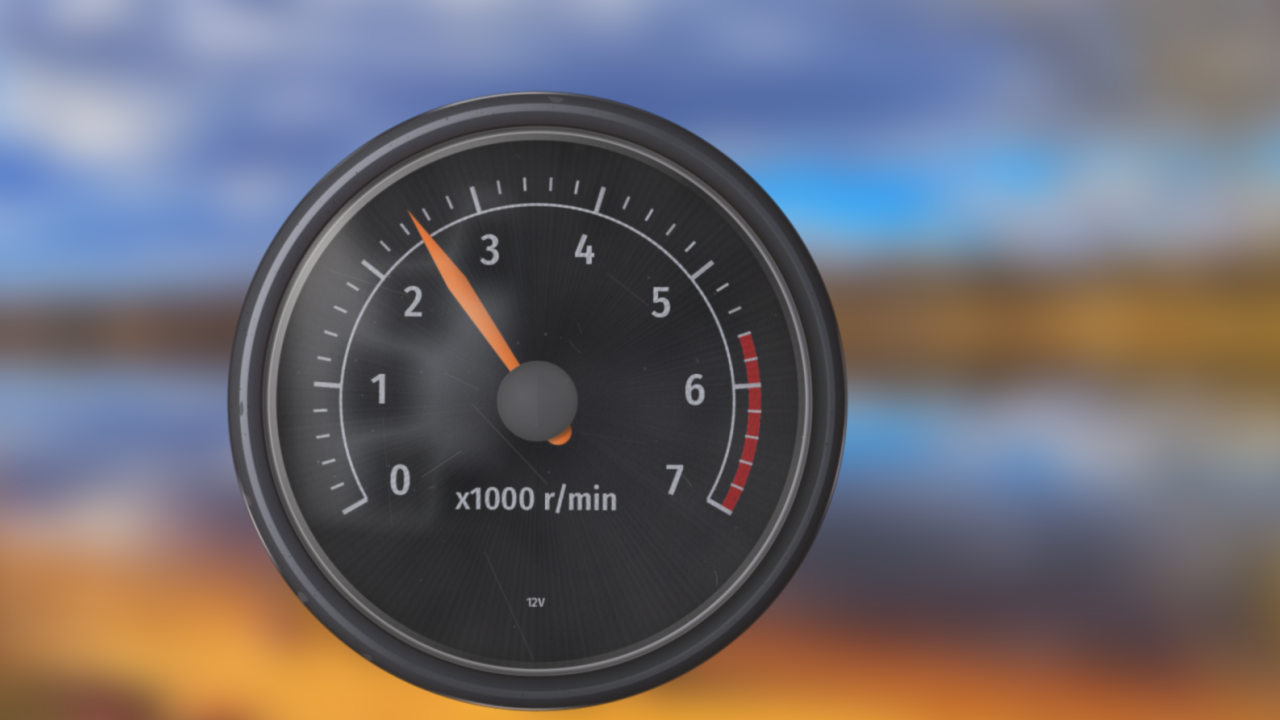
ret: 2500 (rpm)
